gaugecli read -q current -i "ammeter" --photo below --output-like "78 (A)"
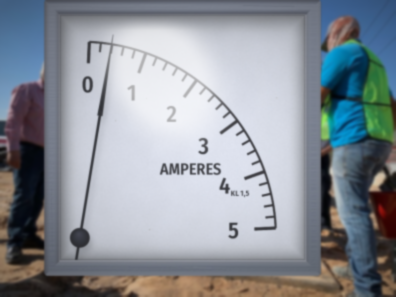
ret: 0.4 (A)
